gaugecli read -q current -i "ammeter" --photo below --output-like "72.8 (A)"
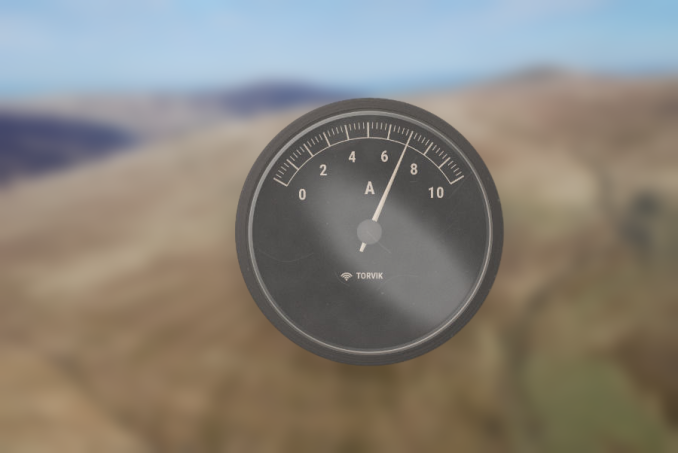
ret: 7 (A)
